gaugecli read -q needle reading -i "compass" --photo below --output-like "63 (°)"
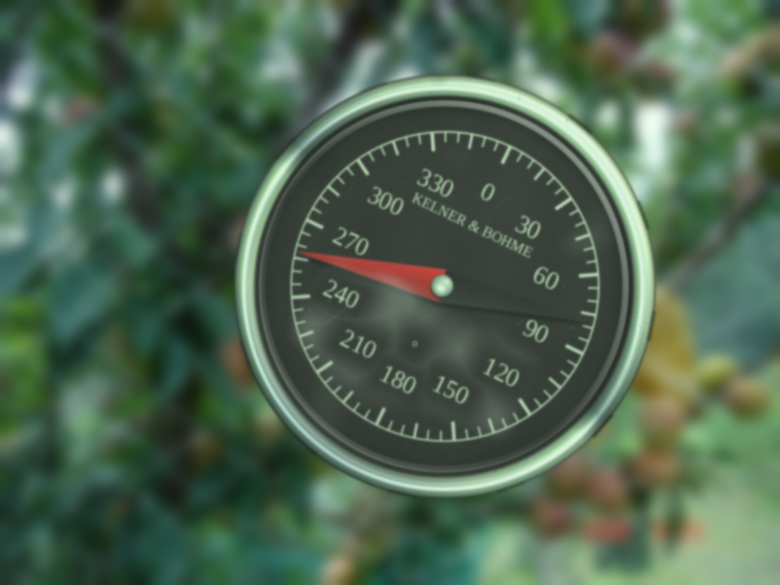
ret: 257.5 (°)
